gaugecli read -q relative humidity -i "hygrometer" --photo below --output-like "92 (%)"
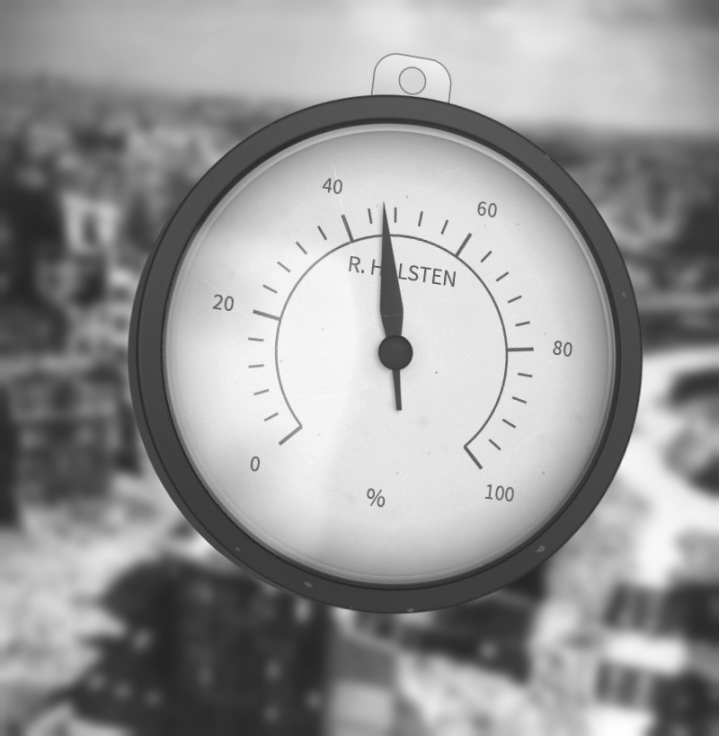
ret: 46 (%)
